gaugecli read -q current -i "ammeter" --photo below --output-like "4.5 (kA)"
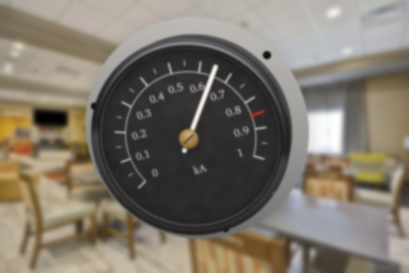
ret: 0.65 (kA)
